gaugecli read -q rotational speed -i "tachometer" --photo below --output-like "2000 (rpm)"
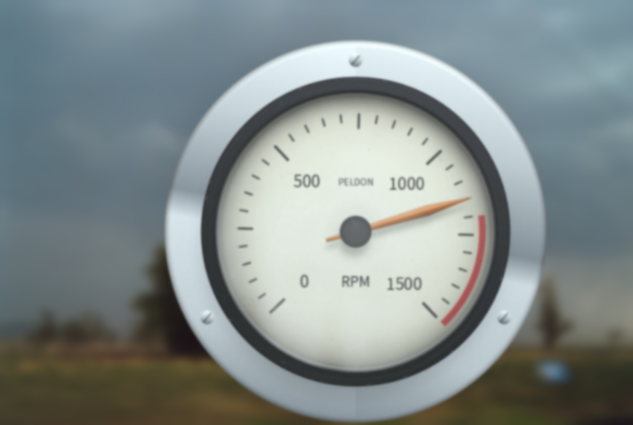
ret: 1150 (rpm)
